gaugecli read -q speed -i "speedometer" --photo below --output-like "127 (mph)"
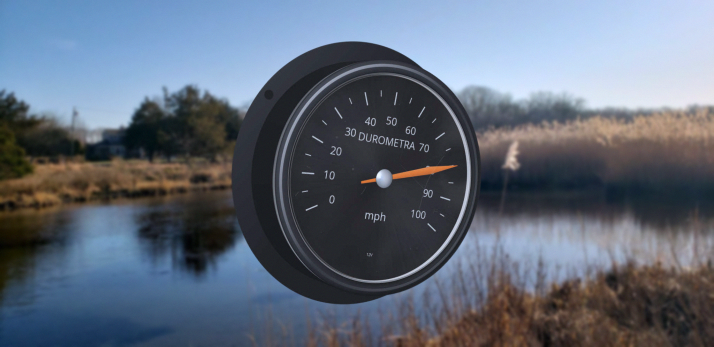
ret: 80 (mph)
